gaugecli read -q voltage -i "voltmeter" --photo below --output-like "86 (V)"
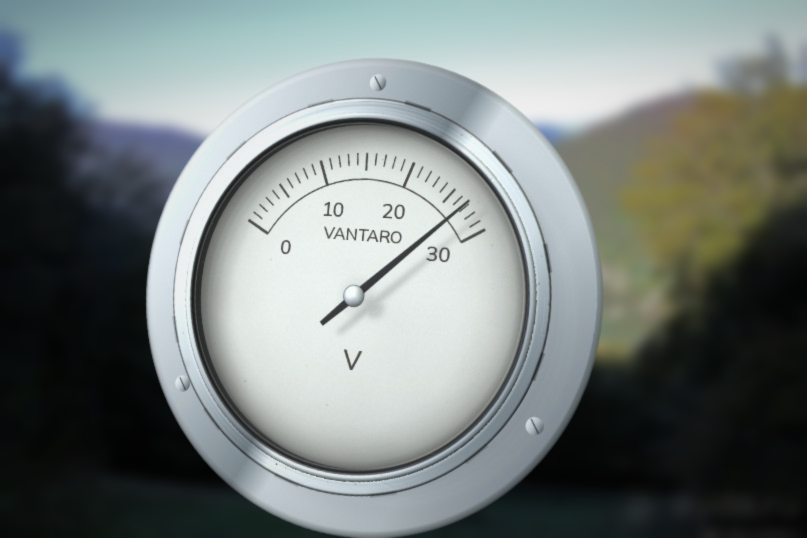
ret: 27 (V)
